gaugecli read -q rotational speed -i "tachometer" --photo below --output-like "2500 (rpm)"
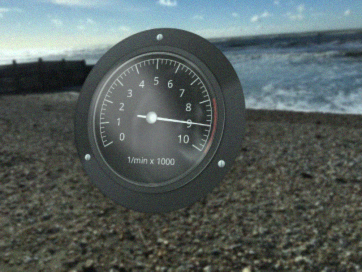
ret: 9000 (rpm)
